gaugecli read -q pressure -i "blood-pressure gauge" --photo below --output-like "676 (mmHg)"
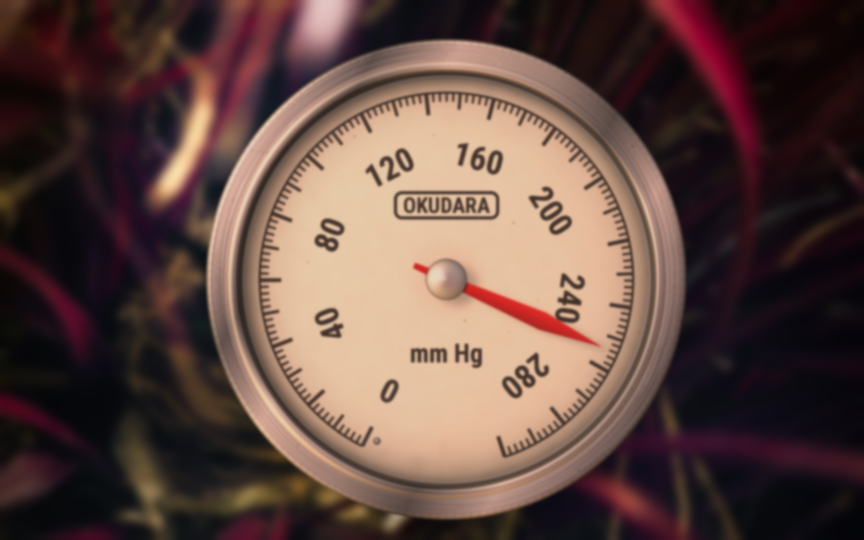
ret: 254 (mmHg)
